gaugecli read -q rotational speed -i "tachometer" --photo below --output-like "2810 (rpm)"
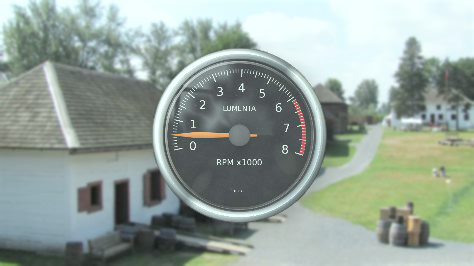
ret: 500 (rpm)
